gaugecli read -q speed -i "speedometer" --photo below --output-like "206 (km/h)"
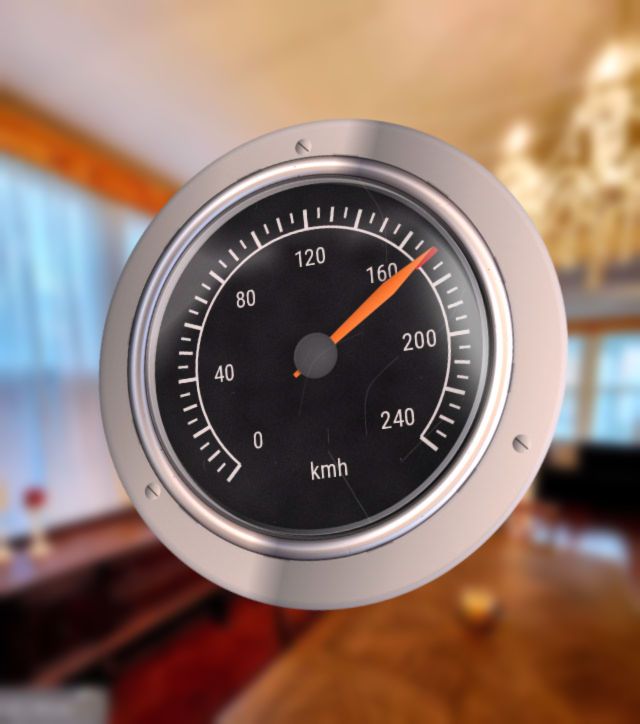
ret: 170 (km/h)
